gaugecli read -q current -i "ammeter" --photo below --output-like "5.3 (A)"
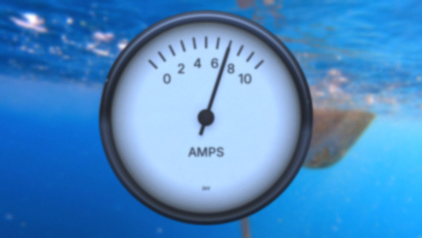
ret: 7 (A)
